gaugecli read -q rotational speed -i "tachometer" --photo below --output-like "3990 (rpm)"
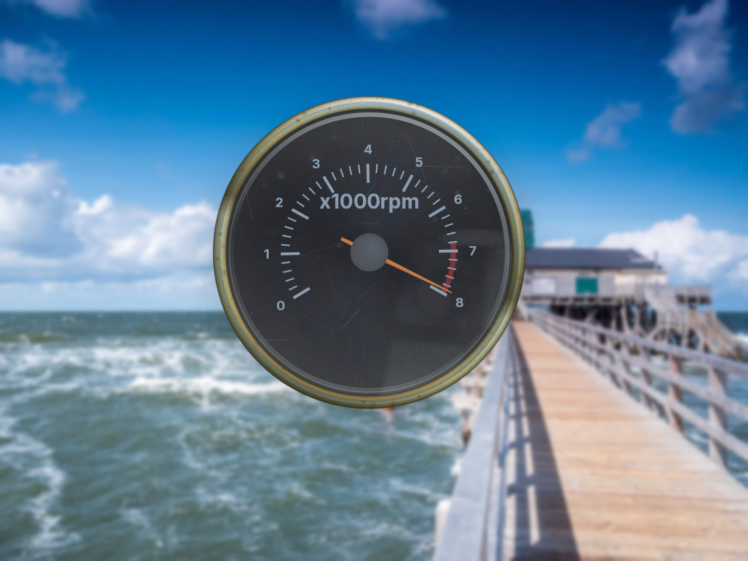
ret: 7900 (rpm)
